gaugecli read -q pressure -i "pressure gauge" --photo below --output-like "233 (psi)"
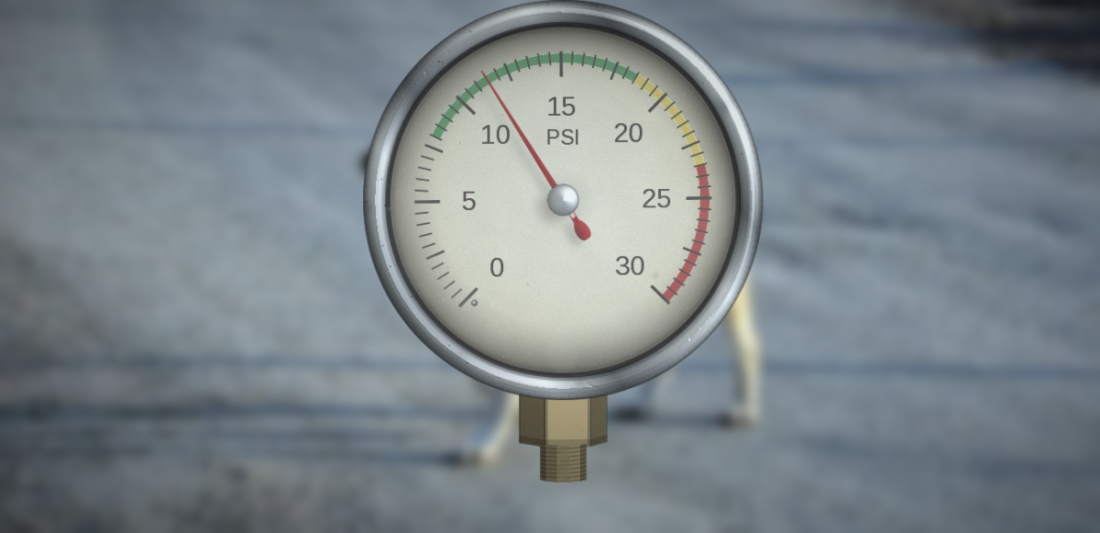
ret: 11.5 (psi)
